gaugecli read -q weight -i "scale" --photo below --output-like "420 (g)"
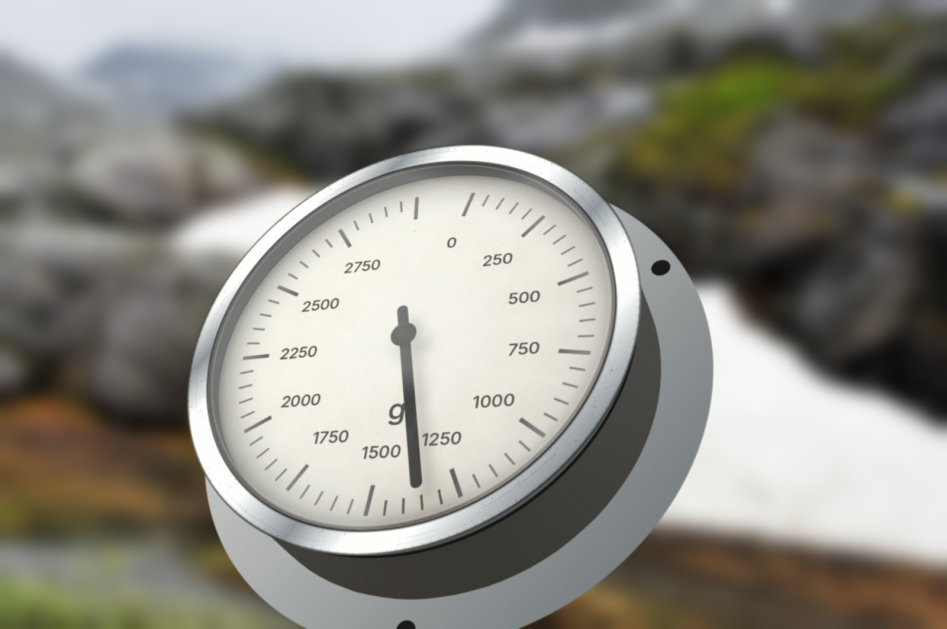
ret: 1350 (g)
